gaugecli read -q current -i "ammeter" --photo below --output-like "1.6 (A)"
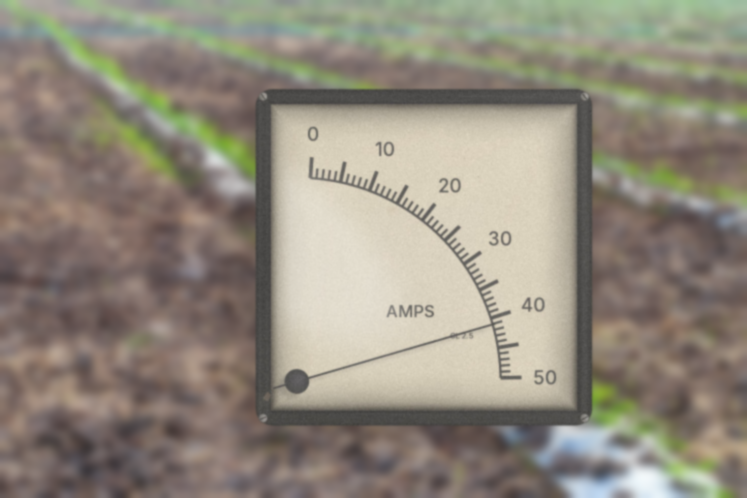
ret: 41 (A)
